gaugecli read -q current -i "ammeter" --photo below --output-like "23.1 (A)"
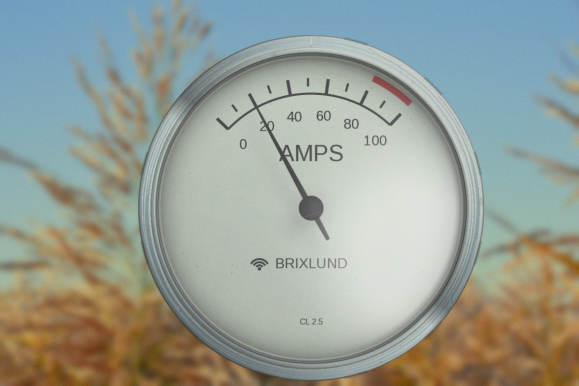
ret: 20 (A)
